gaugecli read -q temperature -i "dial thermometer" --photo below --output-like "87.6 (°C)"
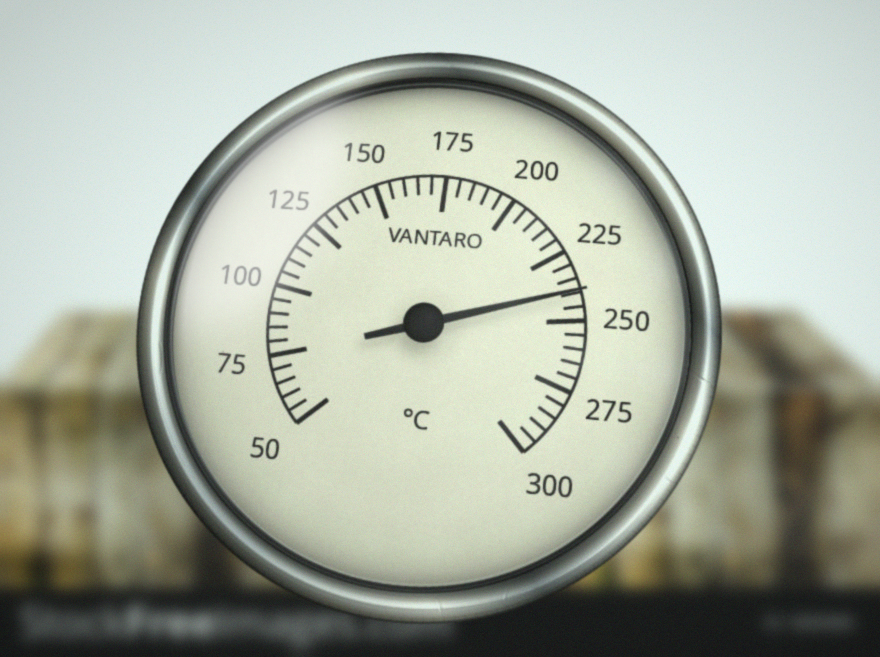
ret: 240 (°C)
